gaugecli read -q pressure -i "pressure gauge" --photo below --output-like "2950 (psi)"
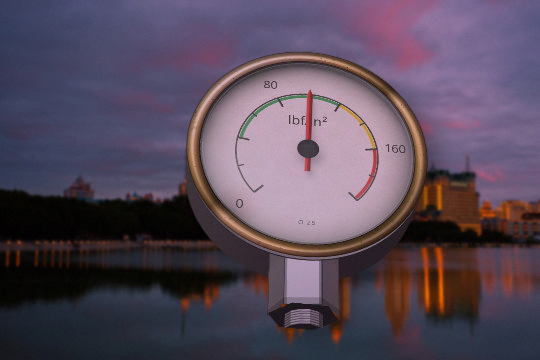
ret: 100 (psi)
